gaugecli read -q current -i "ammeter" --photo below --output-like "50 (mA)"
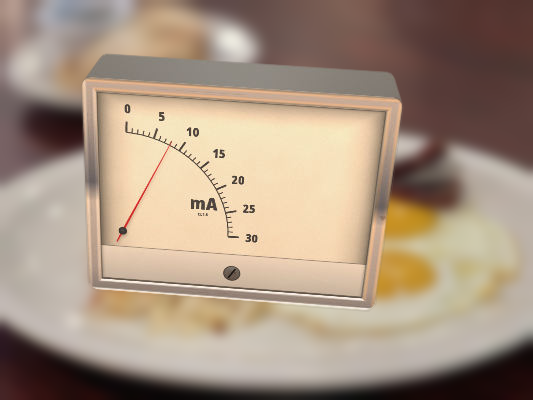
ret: 8 (mA)
